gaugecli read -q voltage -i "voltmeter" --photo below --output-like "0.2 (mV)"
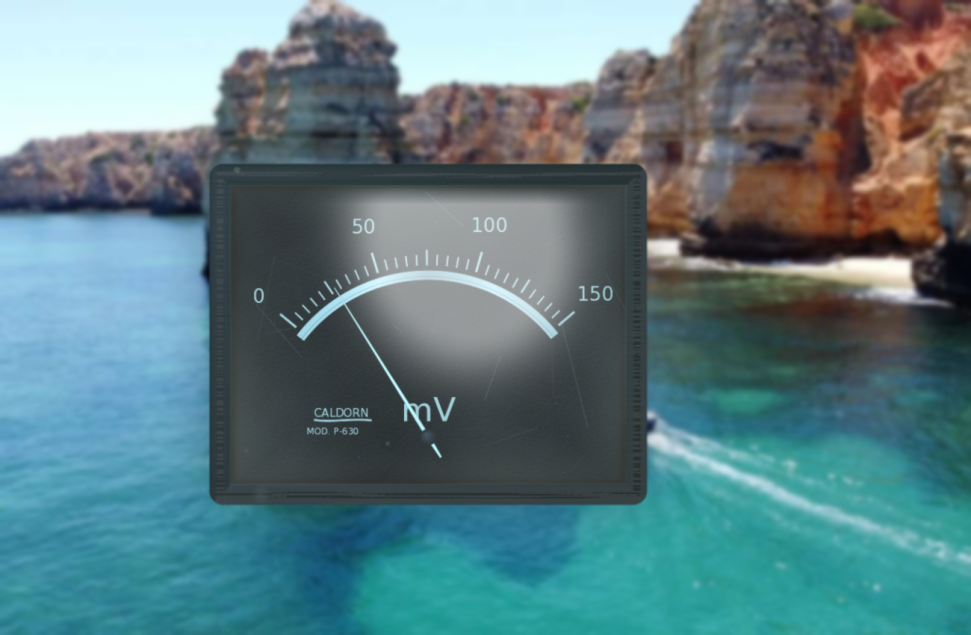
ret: 27.5 (mV)
